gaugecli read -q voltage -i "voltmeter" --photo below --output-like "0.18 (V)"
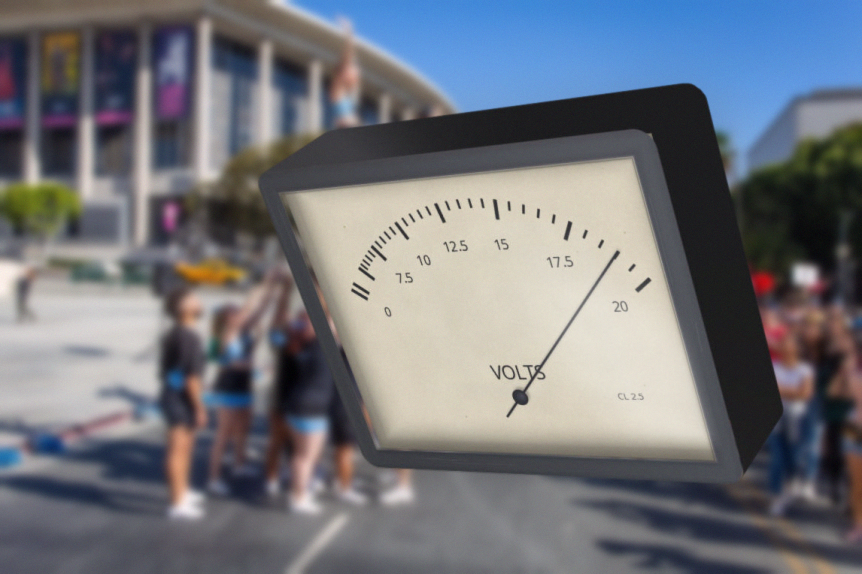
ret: 19 (V)
